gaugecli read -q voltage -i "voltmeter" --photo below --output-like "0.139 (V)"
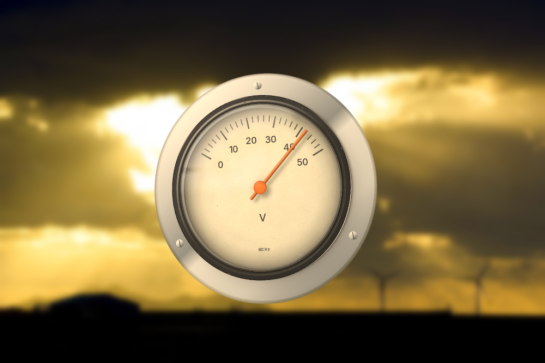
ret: 42 (V)
